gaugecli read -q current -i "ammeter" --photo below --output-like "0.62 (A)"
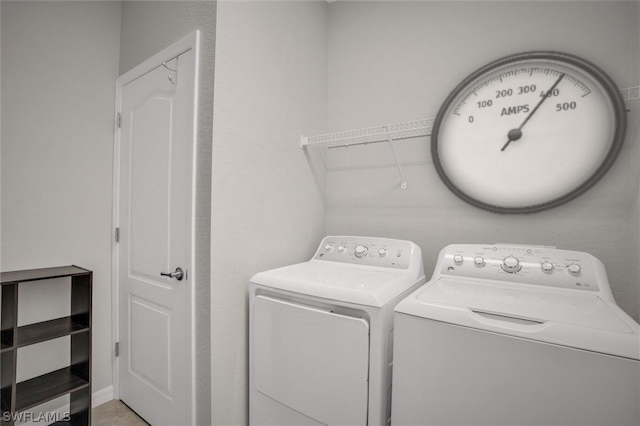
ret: 400 (A)
